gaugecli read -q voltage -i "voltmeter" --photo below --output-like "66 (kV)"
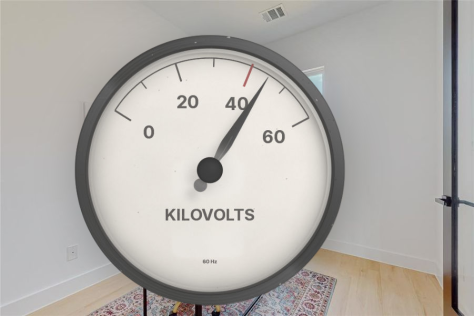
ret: 45 (kV)
